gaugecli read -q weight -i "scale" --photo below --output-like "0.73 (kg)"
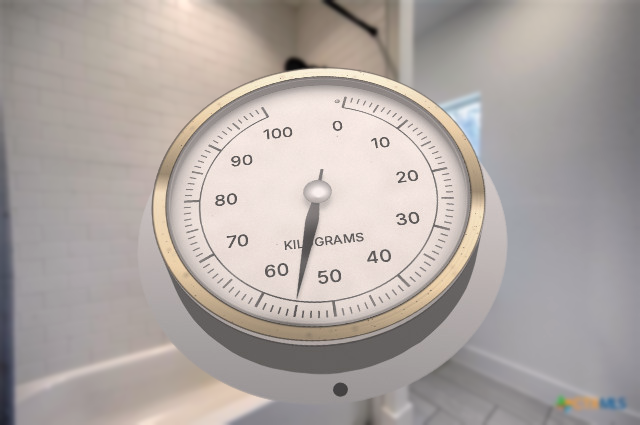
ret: 55 (kg)
